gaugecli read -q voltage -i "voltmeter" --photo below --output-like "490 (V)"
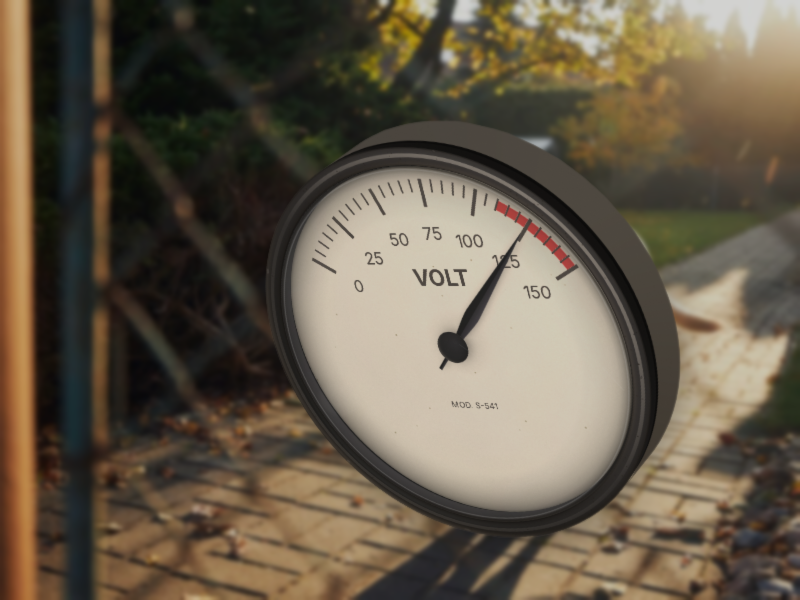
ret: 125 (V)
